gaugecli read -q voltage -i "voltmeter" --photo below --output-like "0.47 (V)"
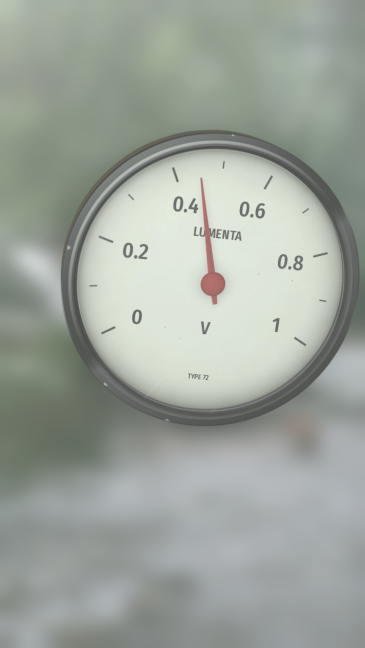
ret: 0.45 (V)
